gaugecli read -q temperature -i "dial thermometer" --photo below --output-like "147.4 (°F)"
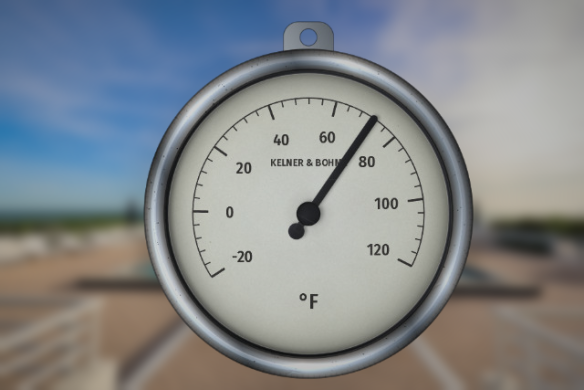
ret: 72 (°F)
